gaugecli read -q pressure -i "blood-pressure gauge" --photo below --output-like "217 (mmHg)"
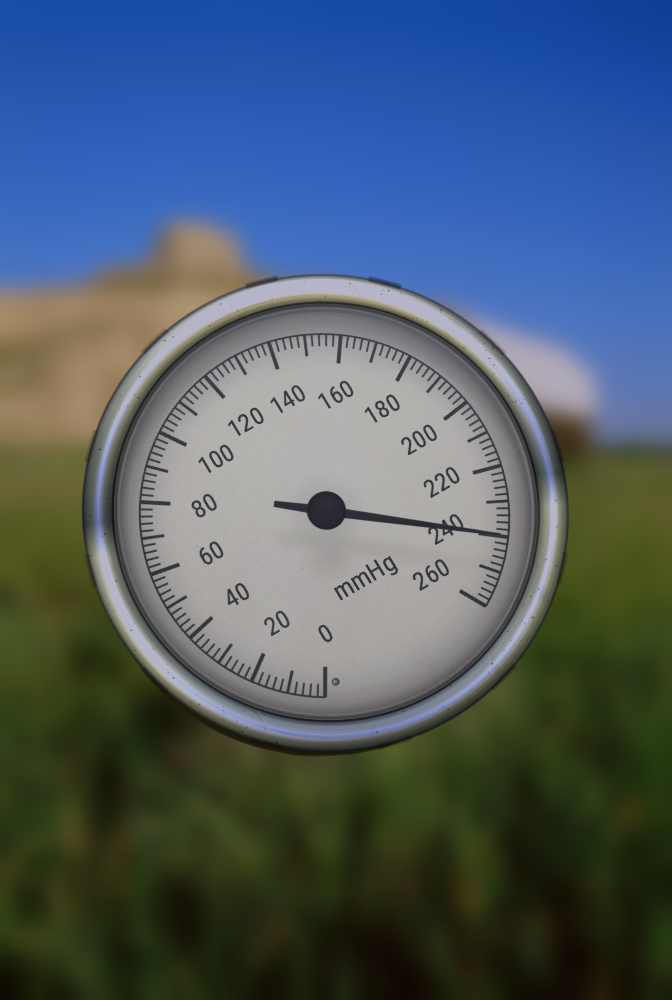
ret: 240 (mmHg)
